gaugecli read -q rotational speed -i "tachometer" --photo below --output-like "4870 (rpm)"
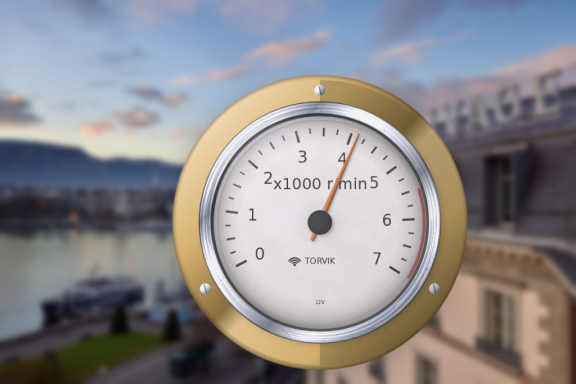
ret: 4125 (rpm)
